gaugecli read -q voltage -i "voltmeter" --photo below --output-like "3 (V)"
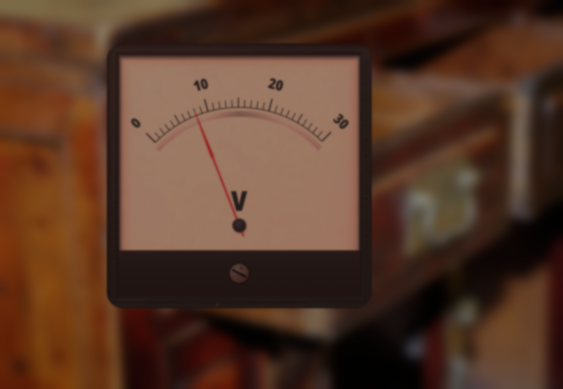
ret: 8 (V)
